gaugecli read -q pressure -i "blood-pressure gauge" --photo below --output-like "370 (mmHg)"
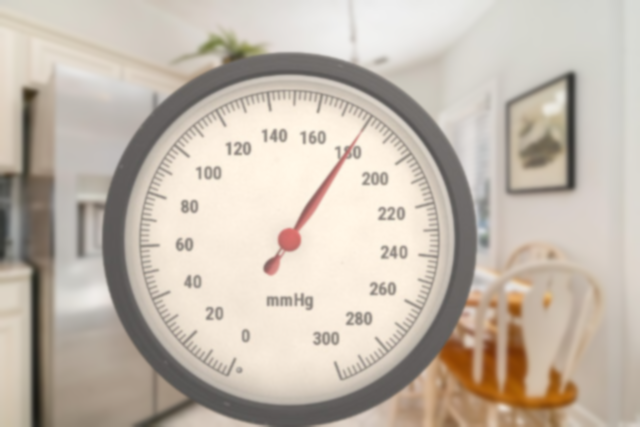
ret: 180 (mmHg)
